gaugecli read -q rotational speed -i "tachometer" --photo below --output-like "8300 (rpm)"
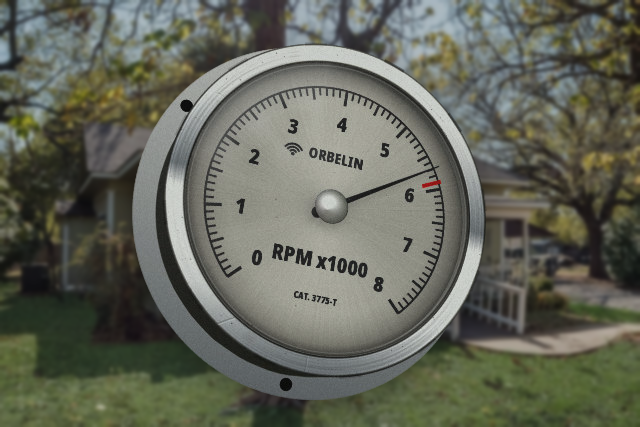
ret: 5700 (rpm)
